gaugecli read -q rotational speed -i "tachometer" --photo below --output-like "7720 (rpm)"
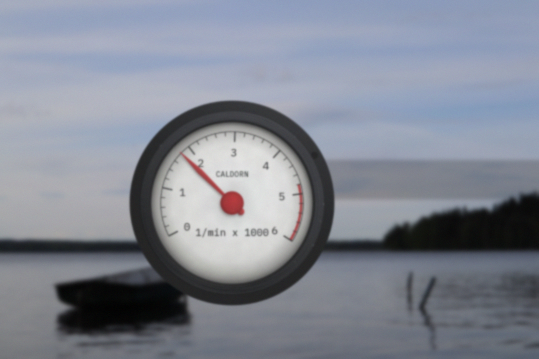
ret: 1800 (rpm)
